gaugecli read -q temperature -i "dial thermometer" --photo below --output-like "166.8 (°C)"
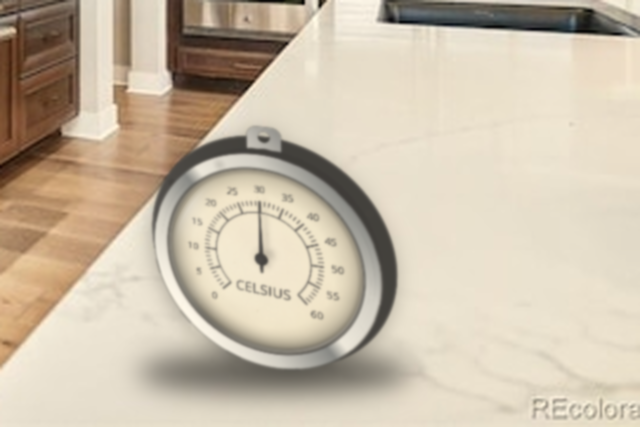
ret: 30 (°C)
